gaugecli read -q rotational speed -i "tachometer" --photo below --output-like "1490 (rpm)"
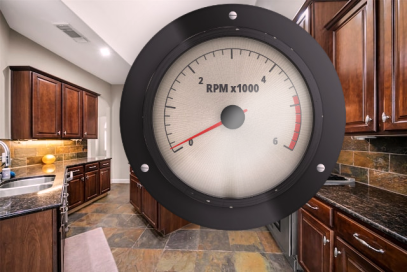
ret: 100 (rpm)
